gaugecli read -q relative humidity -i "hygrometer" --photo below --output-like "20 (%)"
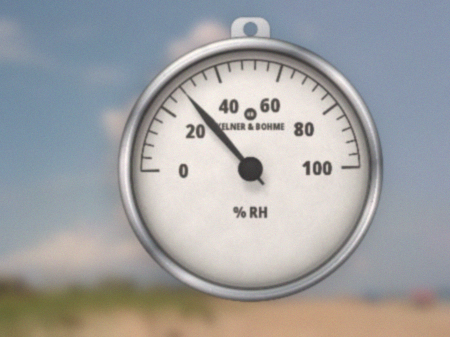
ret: 28 (%)
